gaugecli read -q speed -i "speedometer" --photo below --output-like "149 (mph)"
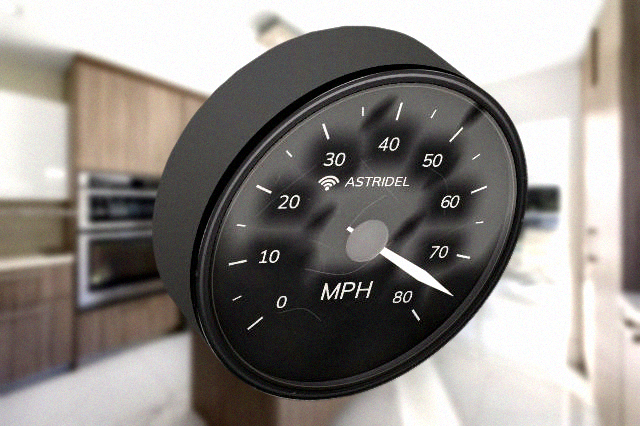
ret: 75 (mph)
